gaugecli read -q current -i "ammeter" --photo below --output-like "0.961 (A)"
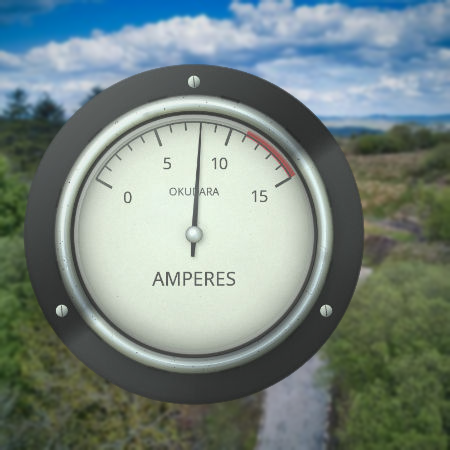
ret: 8 (A)
